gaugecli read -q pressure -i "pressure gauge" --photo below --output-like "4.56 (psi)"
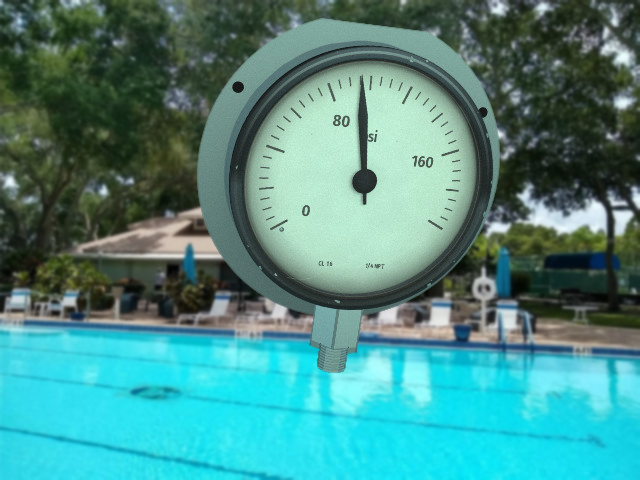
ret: 95 (psi)
